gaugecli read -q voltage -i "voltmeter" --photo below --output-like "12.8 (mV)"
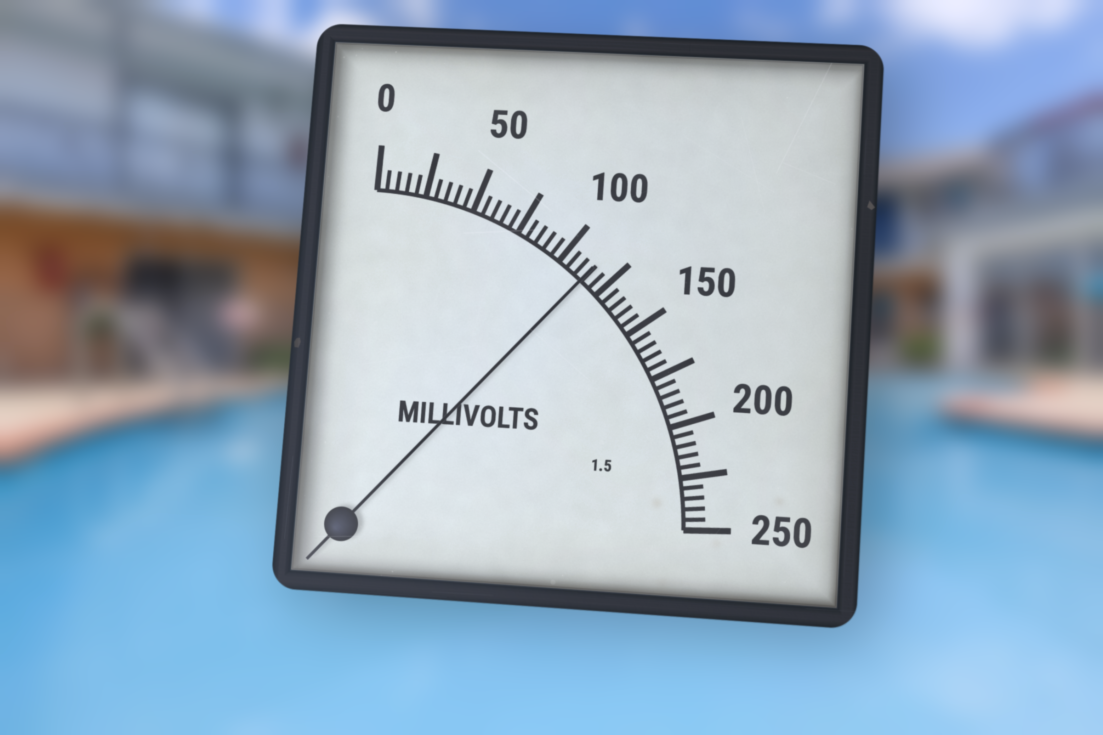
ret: 115 (mV)
